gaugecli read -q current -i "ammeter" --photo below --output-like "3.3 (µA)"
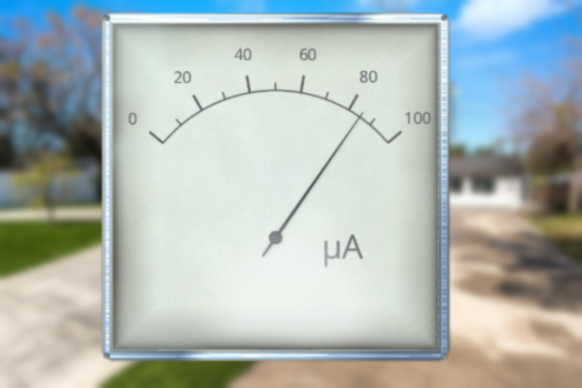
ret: 85 (µA)
